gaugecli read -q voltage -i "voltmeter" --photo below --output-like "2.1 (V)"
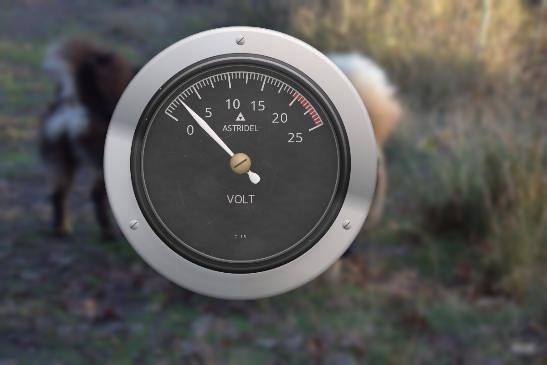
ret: 2.5 (V)
